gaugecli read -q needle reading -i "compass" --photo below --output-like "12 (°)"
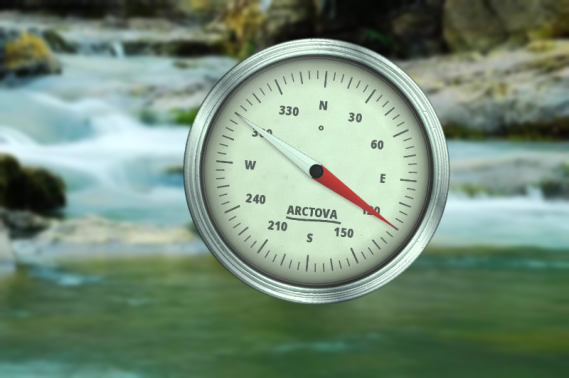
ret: 120 (°)
